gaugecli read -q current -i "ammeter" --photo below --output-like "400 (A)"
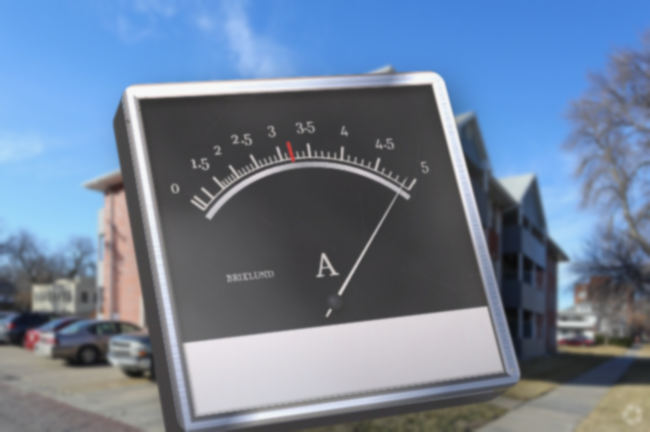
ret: 4.9 (A)
